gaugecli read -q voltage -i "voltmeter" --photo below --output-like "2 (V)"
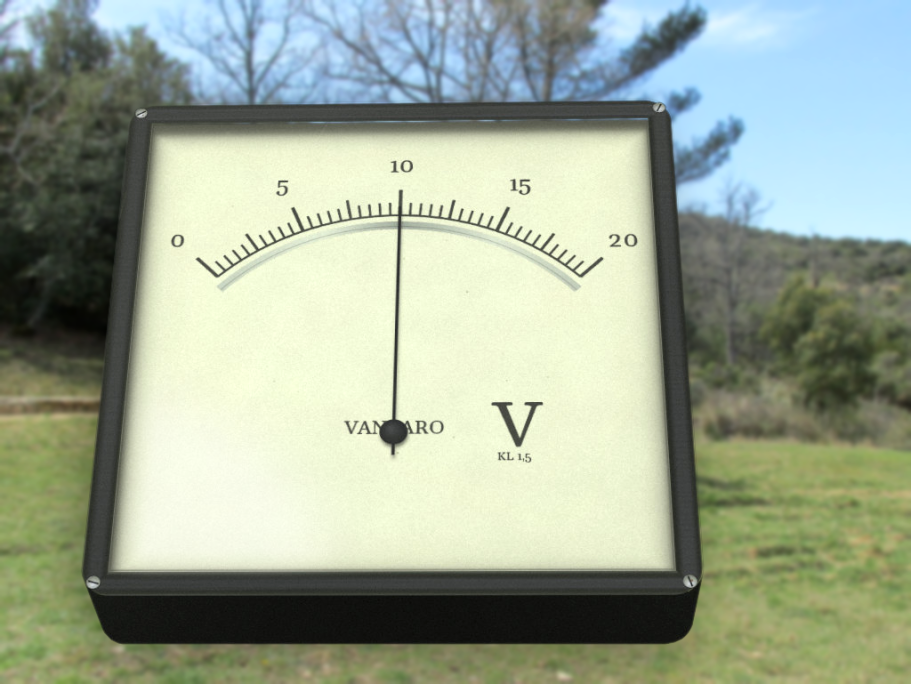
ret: 10 (V)
